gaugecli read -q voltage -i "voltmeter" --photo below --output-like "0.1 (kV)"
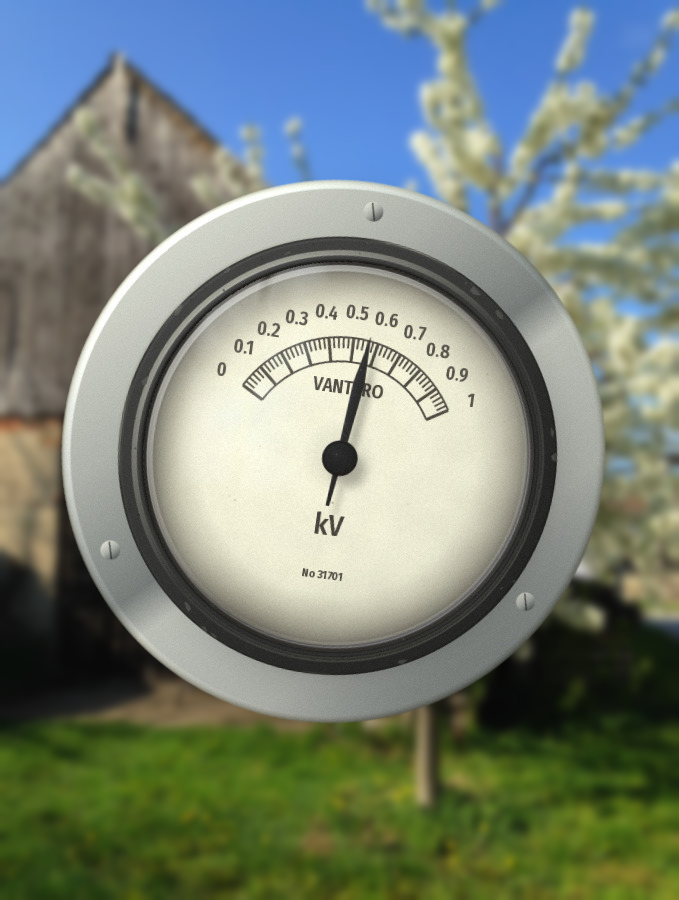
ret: 0.56 (kV)
